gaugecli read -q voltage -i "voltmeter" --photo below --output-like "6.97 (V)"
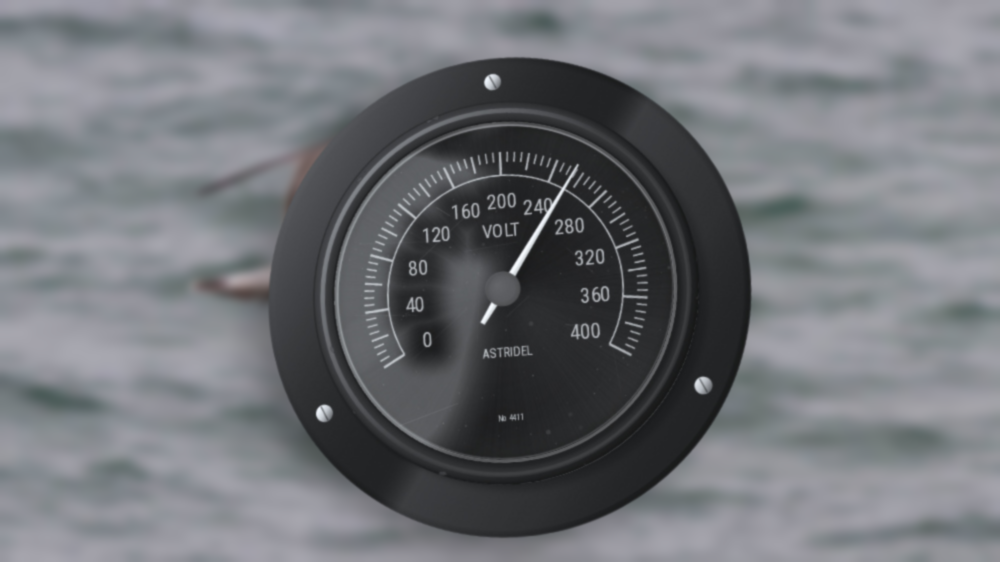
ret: 255 (V)
